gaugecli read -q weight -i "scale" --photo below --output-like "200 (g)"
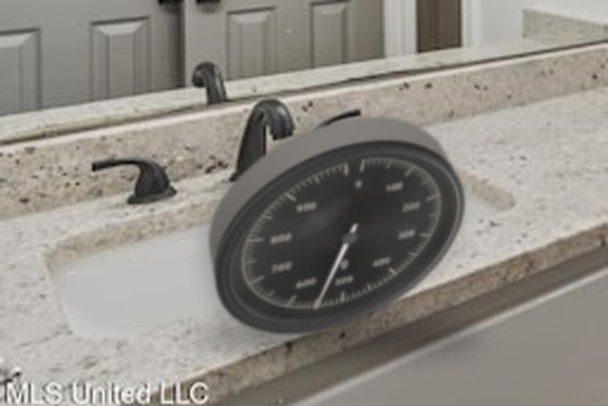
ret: 550 (g)
